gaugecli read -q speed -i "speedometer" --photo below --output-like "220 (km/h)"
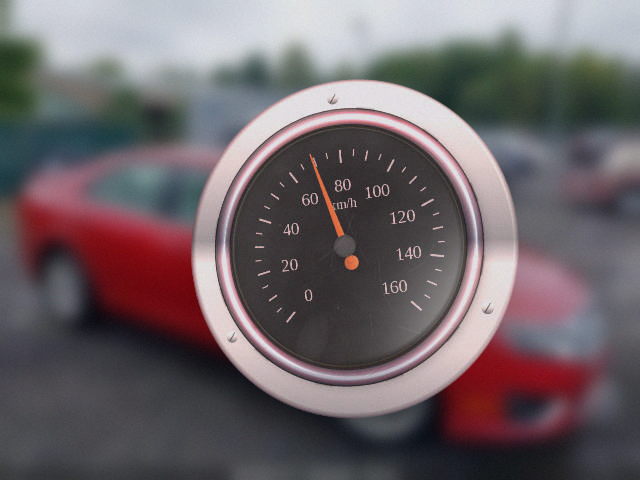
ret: 70 (km/h)
